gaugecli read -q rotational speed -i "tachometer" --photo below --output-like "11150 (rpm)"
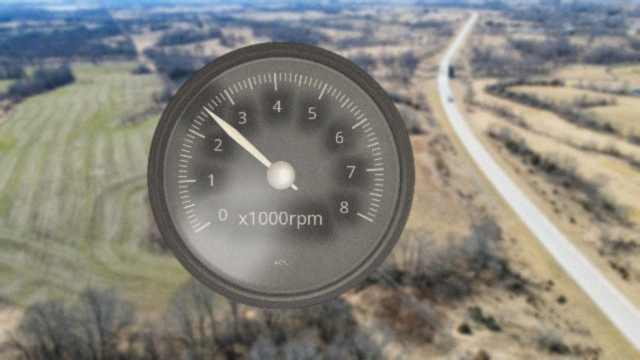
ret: 2500 (rpm)
